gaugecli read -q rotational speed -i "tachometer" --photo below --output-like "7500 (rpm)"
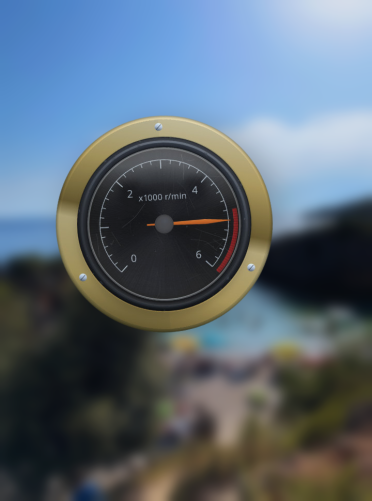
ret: 5000 (rpm)
